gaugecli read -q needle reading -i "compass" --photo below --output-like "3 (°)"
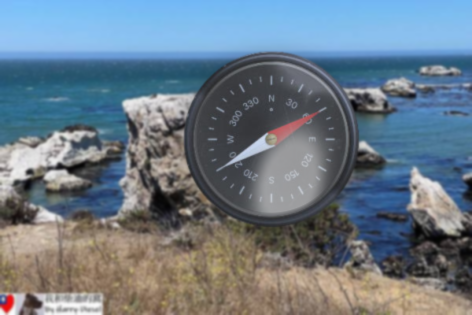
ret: 60 (°)
